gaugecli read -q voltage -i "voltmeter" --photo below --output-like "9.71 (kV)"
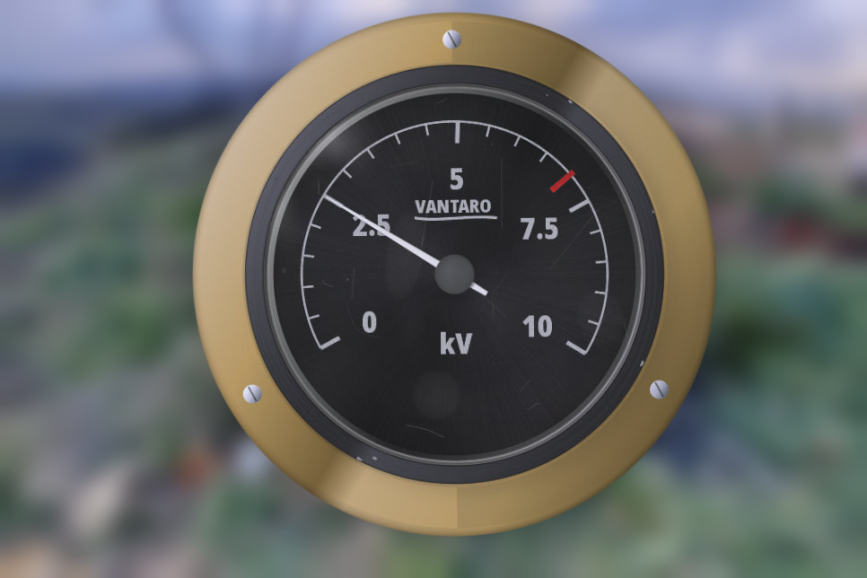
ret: 2.5 (kV)
